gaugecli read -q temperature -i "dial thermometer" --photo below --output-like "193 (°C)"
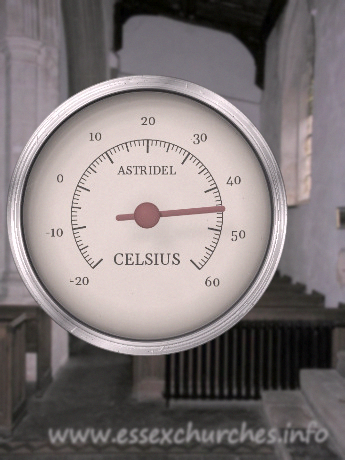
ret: 45 (°C)
